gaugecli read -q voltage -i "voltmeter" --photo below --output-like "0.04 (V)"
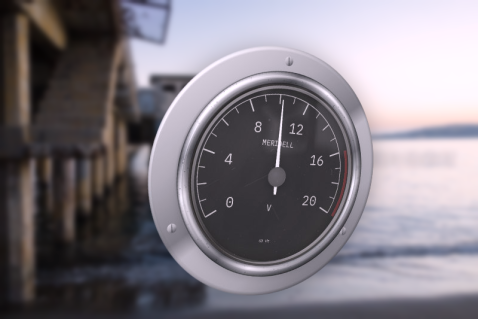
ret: 10 (V)
